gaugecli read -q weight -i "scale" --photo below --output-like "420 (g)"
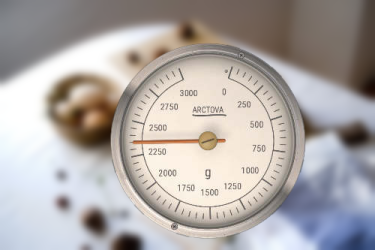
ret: 2350 (g)
